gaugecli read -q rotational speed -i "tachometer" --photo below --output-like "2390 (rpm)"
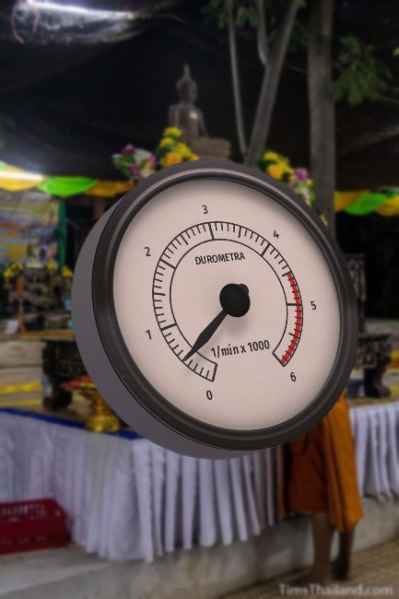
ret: 500 (rpm)
